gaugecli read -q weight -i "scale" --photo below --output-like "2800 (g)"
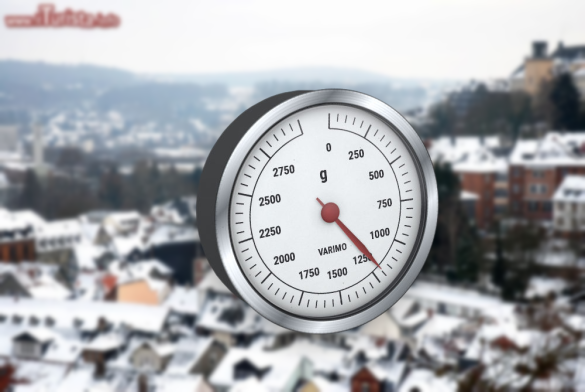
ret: 1200 (g)
